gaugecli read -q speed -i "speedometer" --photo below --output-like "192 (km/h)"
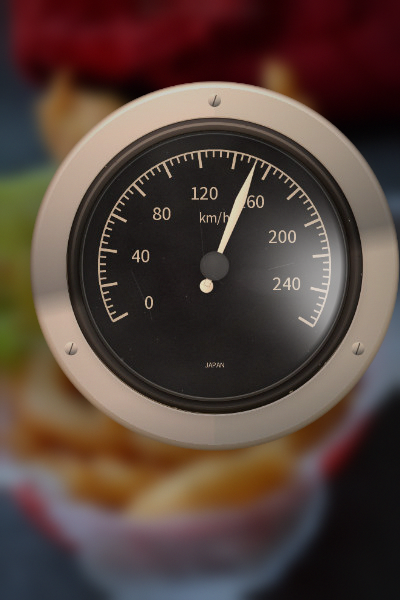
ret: 152 (km/h)
